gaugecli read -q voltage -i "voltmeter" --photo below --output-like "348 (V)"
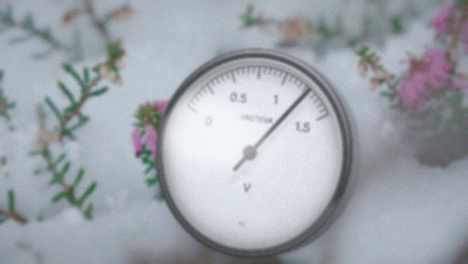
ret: 1.25 (V)
